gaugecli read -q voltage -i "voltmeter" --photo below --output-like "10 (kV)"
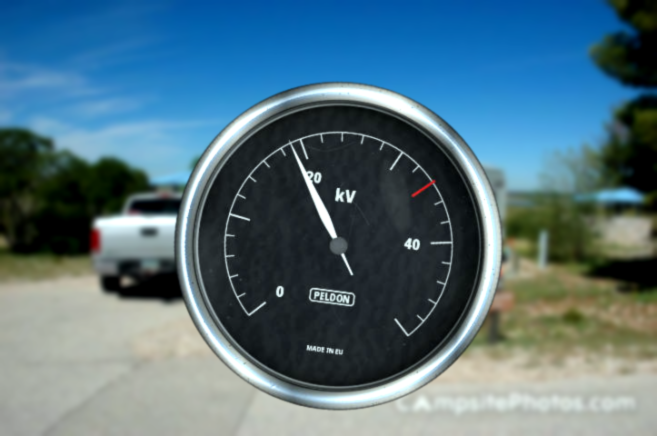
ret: 19 (kV)
